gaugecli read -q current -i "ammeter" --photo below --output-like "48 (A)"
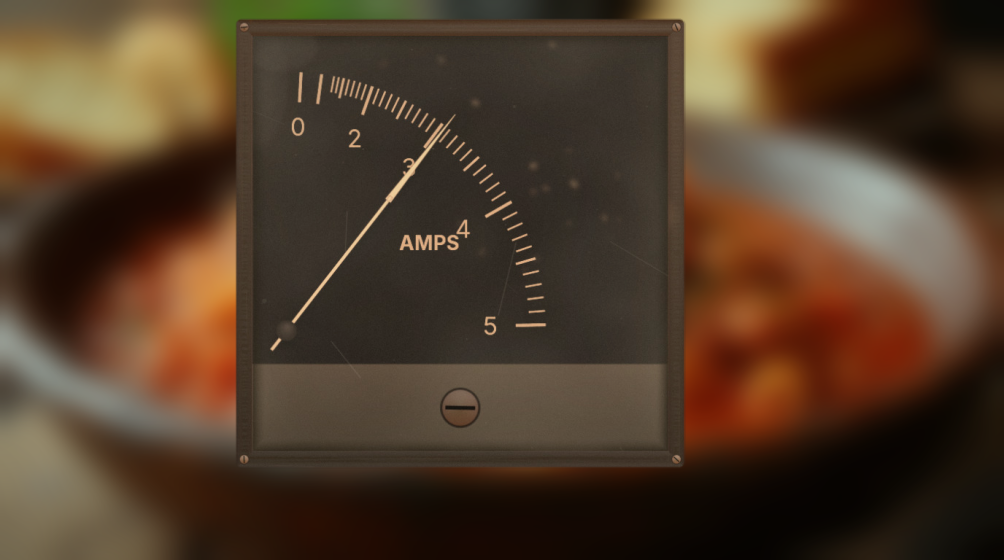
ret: 3.05 (A)
